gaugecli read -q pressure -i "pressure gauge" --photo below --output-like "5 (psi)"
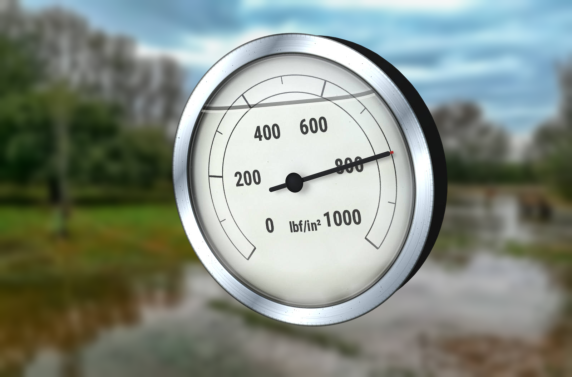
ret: 800 (psi)
